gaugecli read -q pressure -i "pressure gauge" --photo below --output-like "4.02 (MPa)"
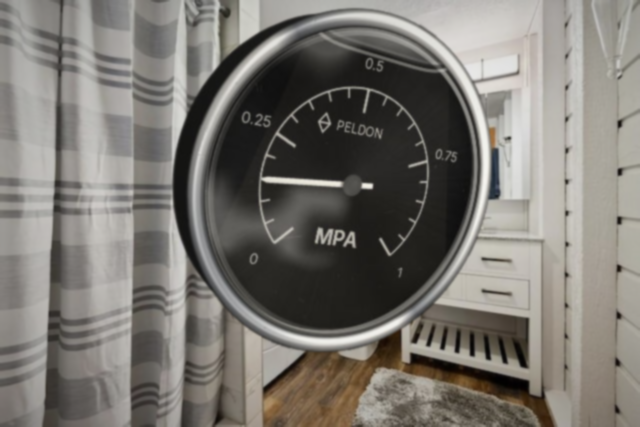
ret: 0.15 (MPa)
